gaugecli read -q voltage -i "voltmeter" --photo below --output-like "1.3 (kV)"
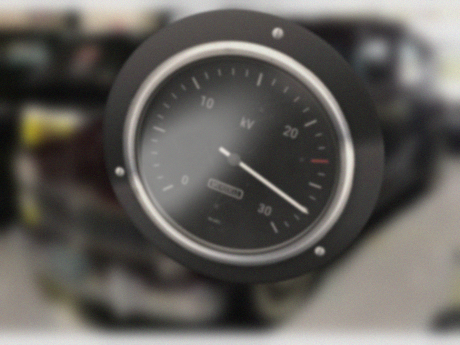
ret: 27 (kV)
